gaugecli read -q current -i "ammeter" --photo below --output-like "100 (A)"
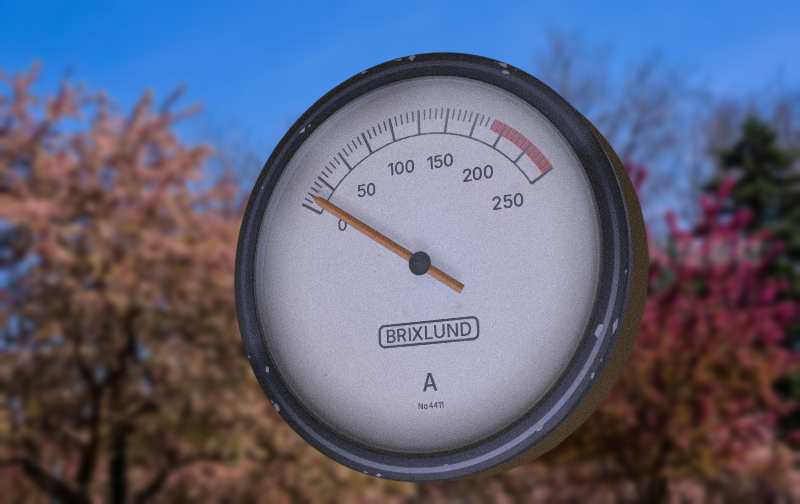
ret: 10 (A)
